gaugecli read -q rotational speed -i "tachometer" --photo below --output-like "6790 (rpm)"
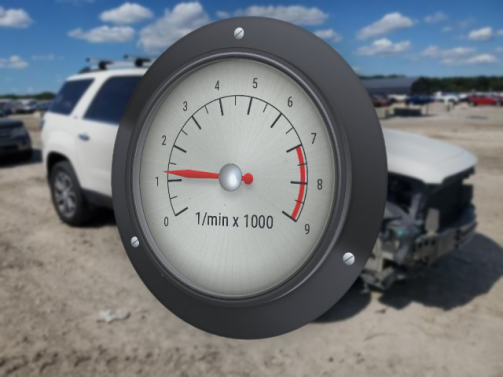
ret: 1250 (rpm)
